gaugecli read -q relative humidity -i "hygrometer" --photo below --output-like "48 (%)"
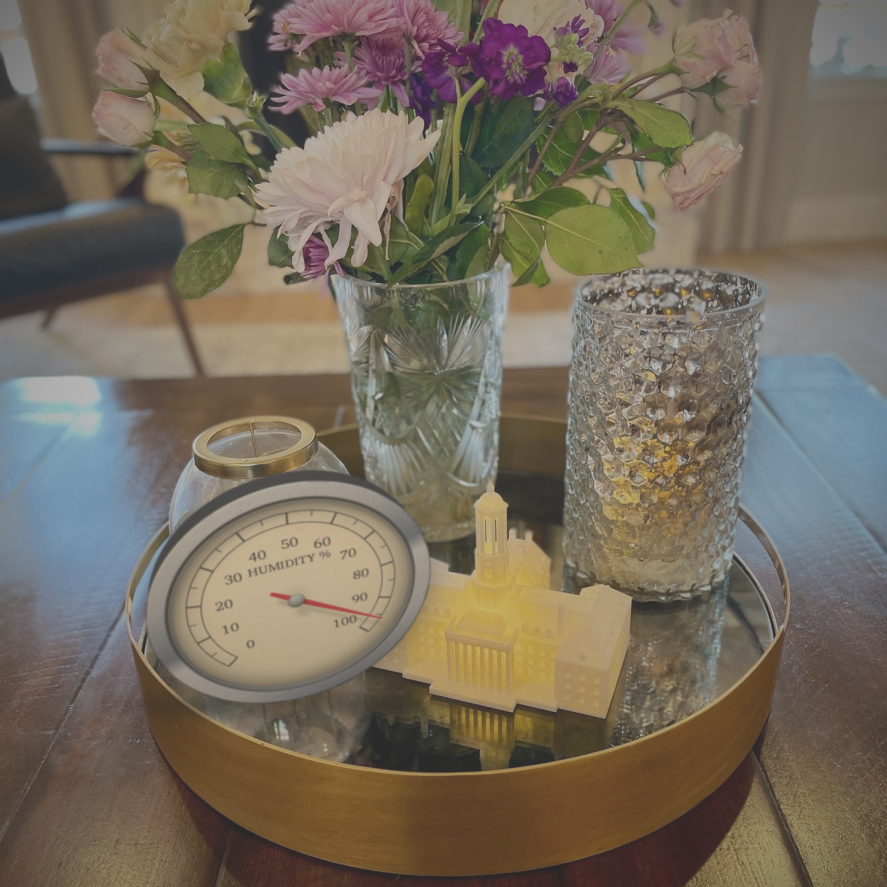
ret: 95 (%)
